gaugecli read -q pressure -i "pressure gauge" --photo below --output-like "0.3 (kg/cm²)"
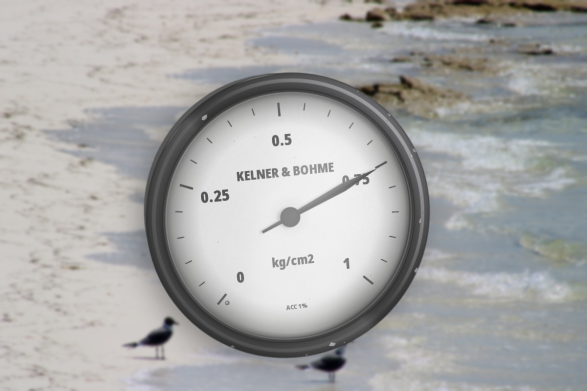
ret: 0.75 (kg/cm²)
